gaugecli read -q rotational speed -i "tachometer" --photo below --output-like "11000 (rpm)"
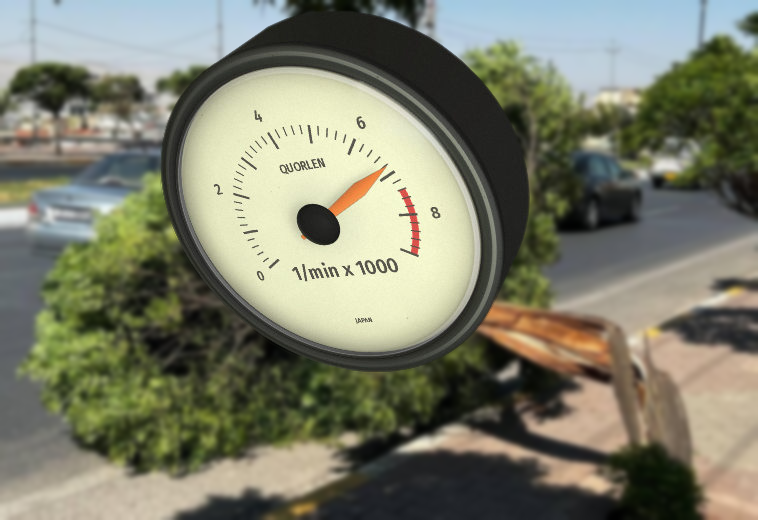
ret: 6800 (rpm)
